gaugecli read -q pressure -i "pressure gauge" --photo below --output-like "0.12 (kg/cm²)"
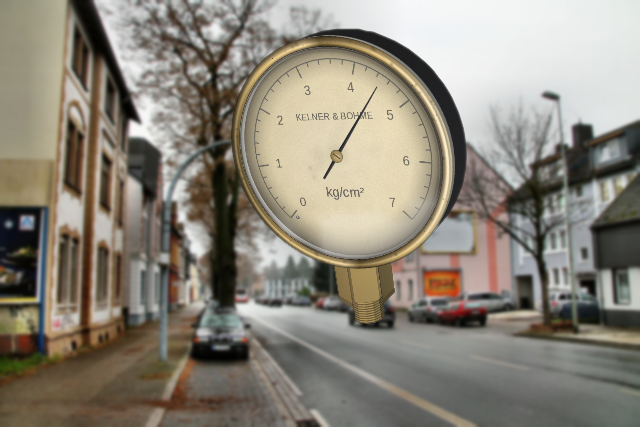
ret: 4.5 (kg/cm²)
